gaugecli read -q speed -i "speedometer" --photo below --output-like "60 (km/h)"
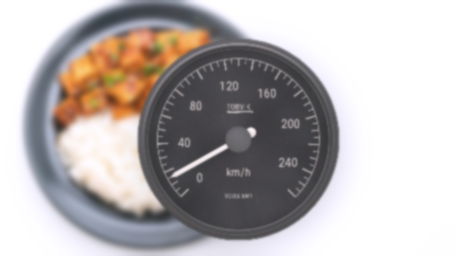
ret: 15 (km/h)
